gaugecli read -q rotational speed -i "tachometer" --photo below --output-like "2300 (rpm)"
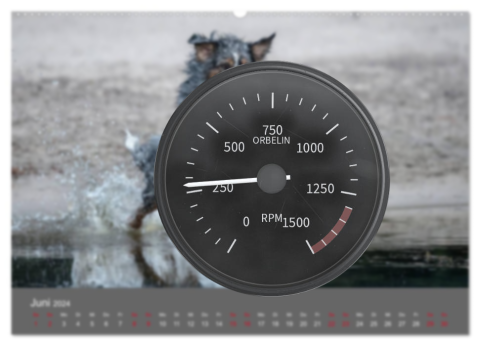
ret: 275 (rpm)
